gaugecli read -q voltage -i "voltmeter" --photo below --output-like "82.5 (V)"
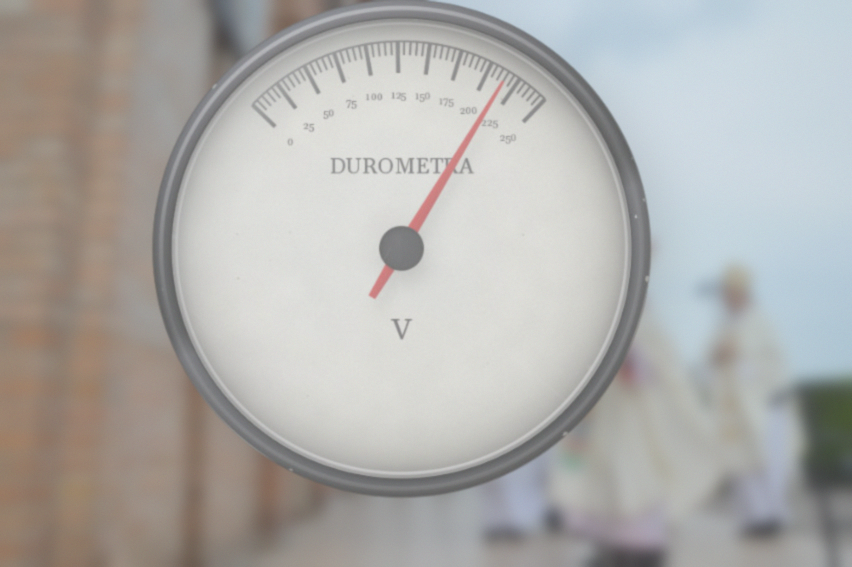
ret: 215 (V)
